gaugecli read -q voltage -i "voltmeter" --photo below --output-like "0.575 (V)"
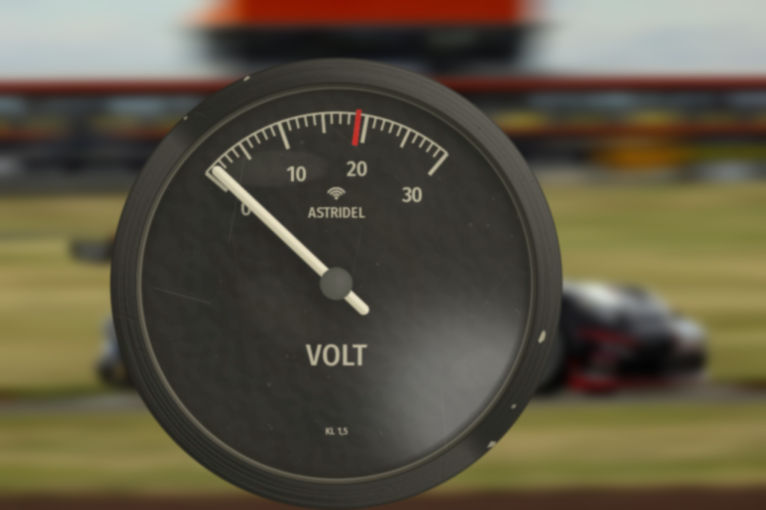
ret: 1 (V)
